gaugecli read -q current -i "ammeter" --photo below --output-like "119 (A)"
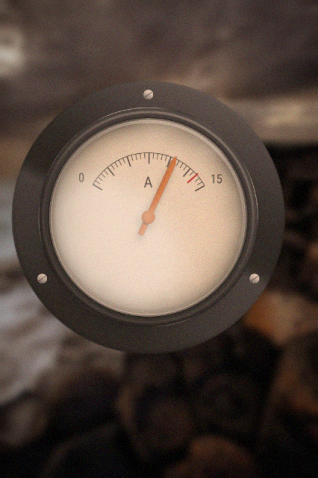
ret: 10.5 (A)
